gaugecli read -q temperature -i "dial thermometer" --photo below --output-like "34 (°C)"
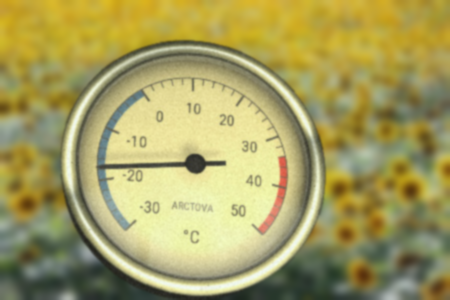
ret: -18 (°C)
